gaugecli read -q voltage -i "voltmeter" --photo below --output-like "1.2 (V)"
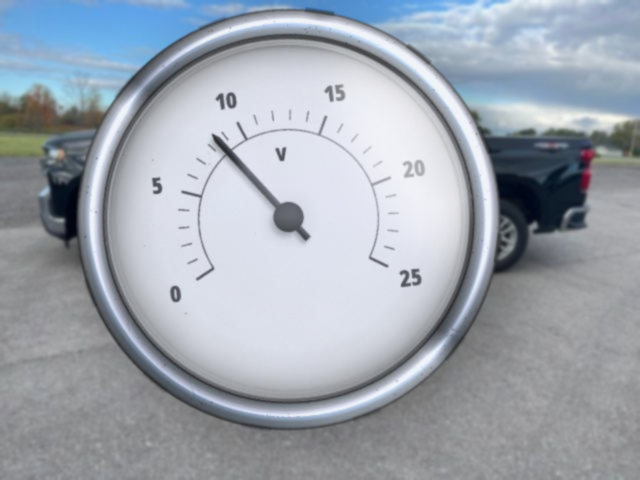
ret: 8.5 (V)
